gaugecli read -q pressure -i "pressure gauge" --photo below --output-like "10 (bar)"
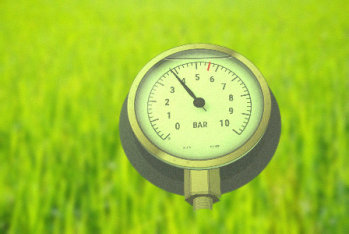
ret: 3.8 (bar)
